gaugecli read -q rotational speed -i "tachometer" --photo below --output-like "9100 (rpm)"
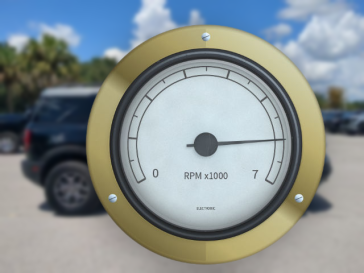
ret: 6000 (rpm)
